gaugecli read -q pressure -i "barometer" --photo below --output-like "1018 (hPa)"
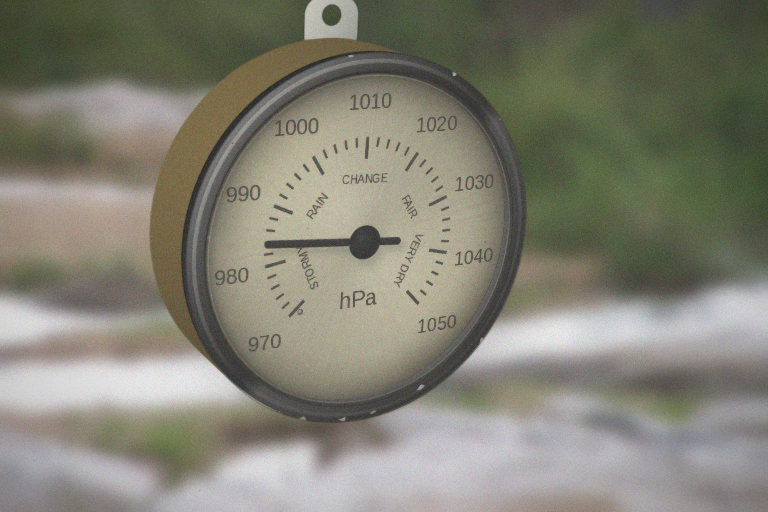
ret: 984 (hPa)
